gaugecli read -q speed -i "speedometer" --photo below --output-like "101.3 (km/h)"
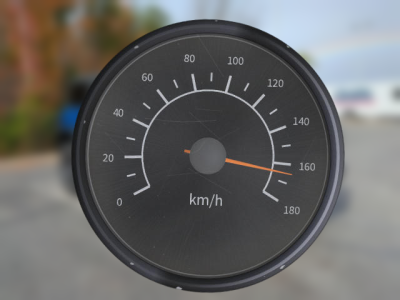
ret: 165 (km/h)
